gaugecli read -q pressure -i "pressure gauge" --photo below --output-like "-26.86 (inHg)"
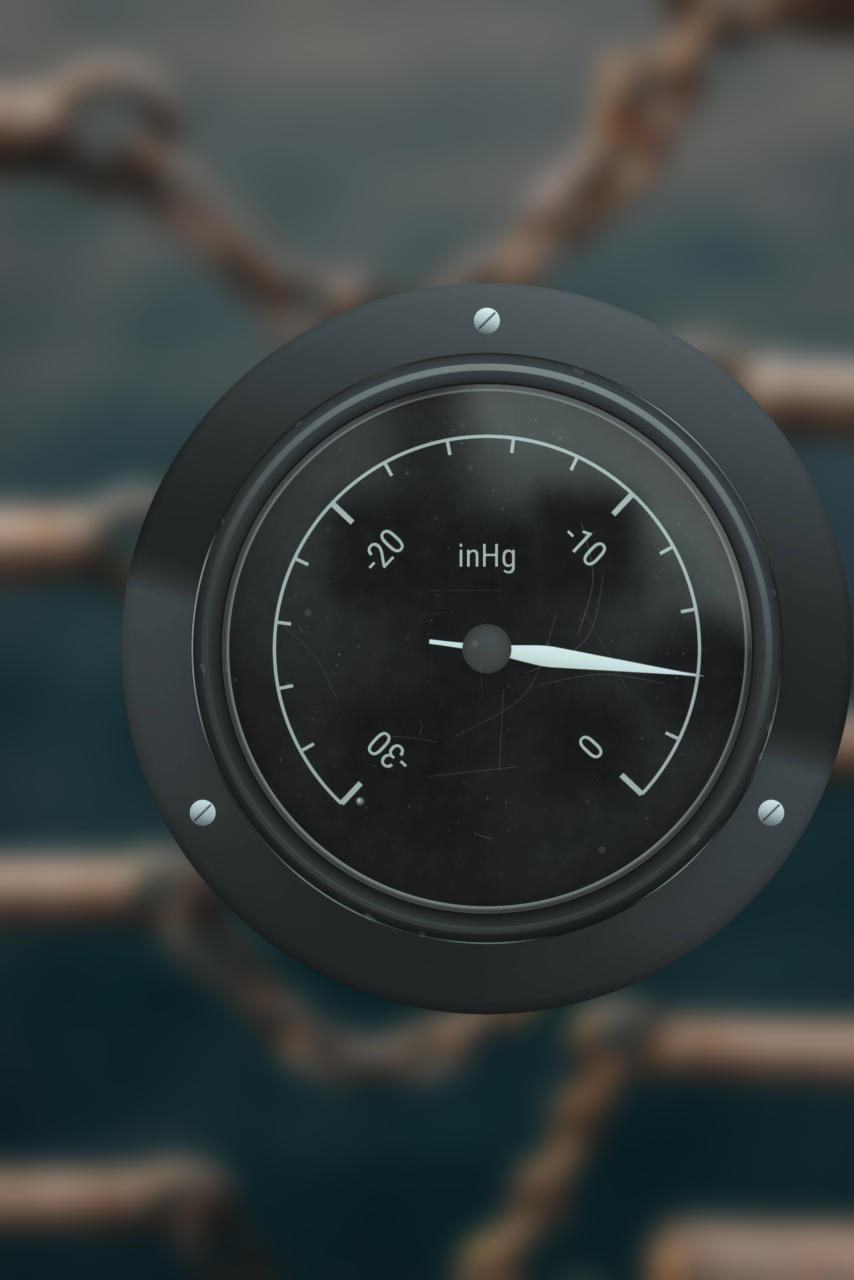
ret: -4 (inHg)
